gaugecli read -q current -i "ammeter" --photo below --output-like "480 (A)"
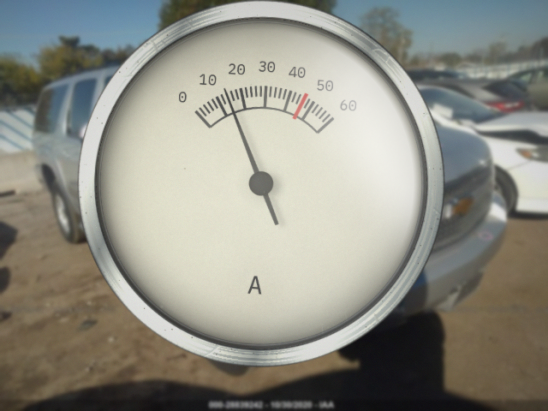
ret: 14 (A)
